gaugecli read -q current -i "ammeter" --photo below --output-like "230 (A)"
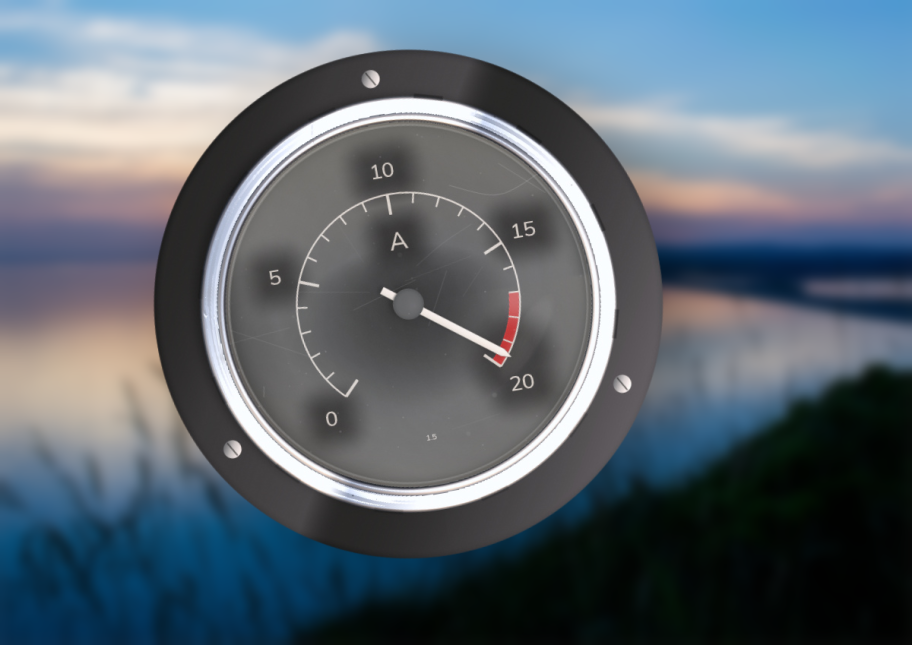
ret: 19.5 (A)
